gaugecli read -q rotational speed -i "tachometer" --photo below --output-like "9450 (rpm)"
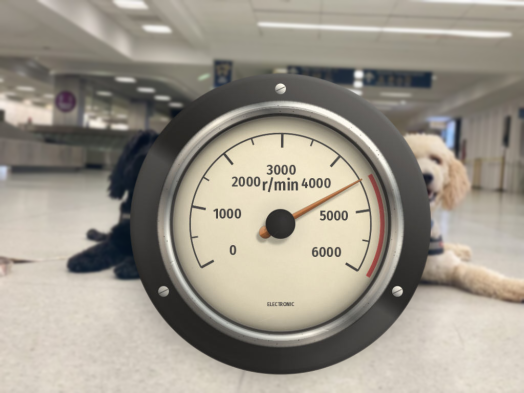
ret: 4500 (rpm)
